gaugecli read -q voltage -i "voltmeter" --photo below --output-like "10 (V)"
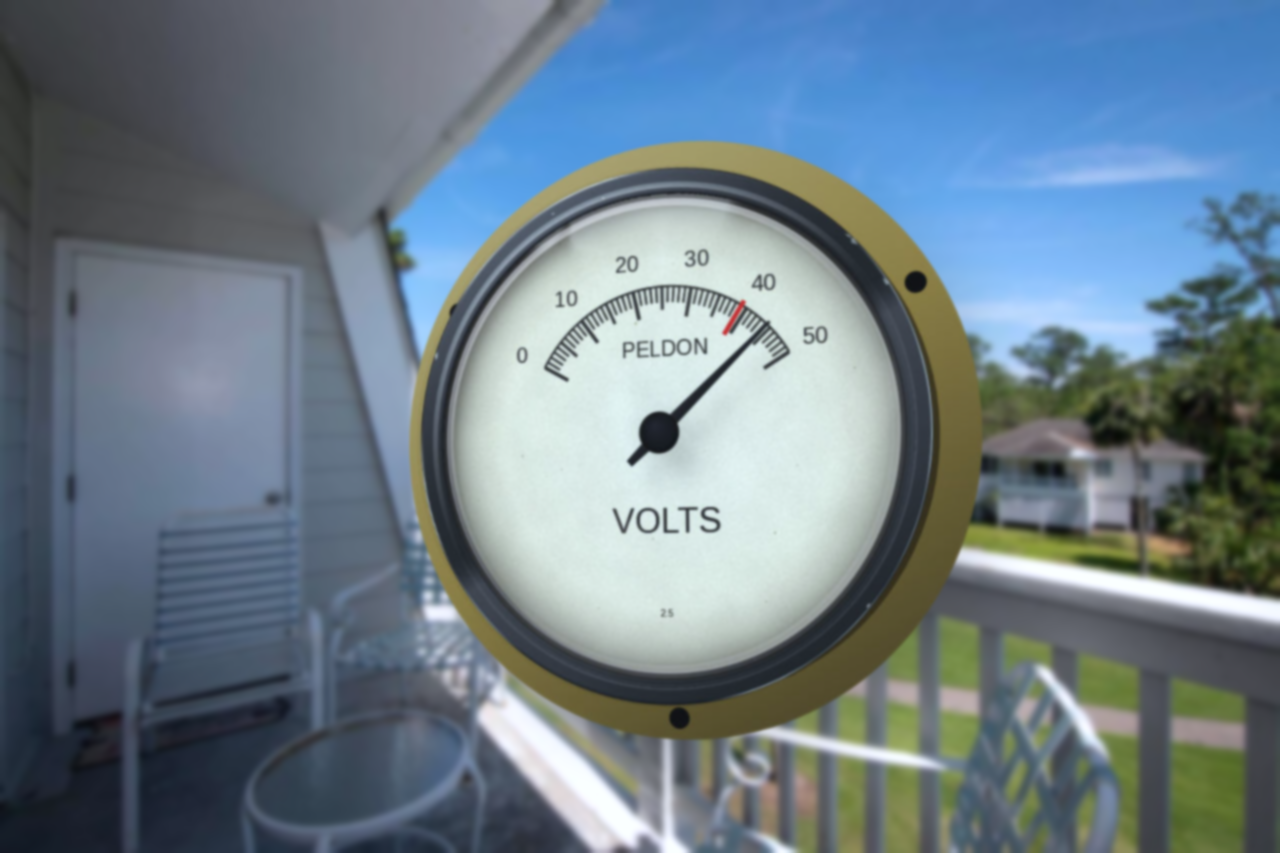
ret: 45 (V)
